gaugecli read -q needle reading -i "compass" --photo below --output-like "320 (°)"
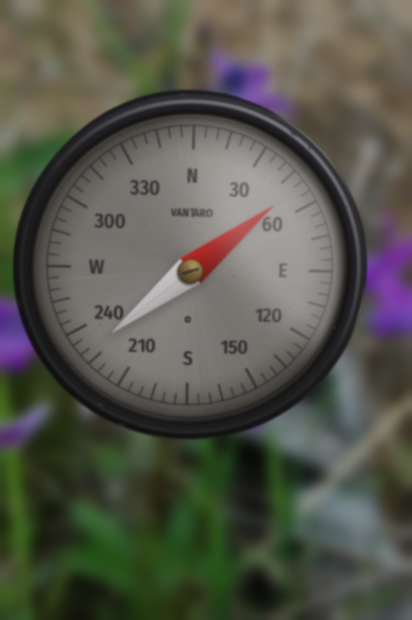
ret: 50 (°)
